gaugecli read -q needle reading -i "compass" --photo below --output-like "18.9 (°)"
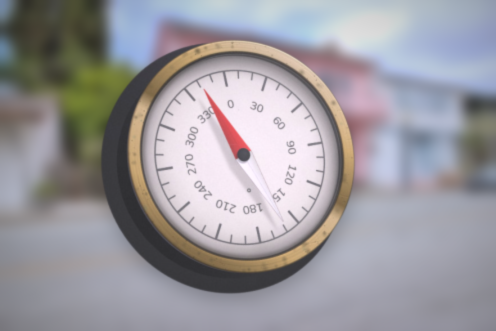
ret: 340 (°)
